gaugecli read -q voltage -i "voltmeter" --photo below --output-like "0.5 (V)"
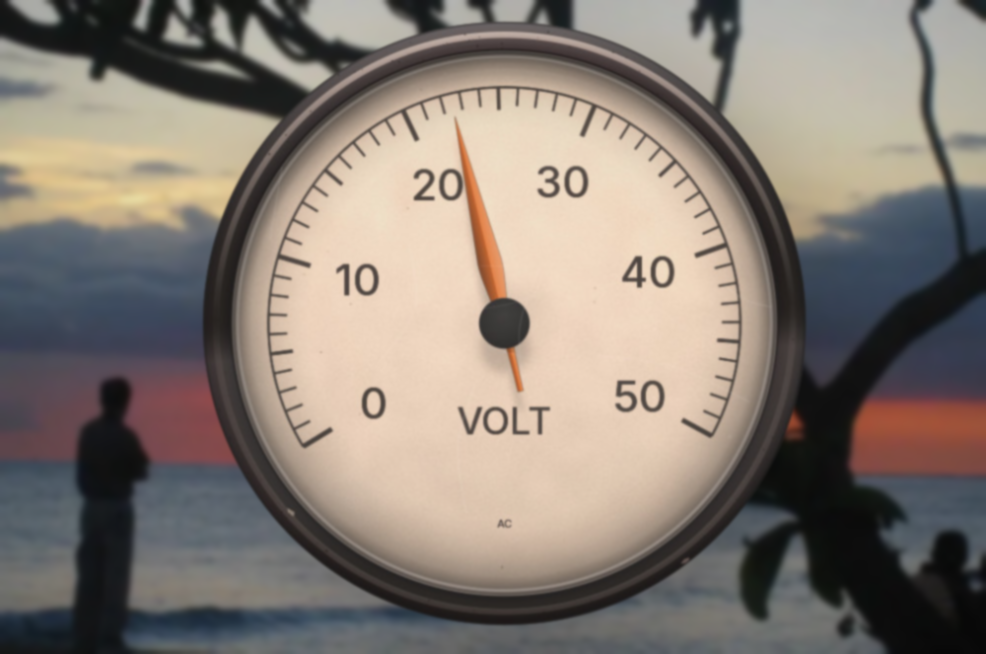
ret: 22.5 (V)
